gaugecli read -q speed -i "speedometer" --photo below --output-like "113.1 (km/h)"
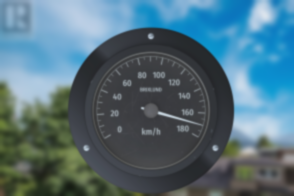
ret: 170 (km/h)
